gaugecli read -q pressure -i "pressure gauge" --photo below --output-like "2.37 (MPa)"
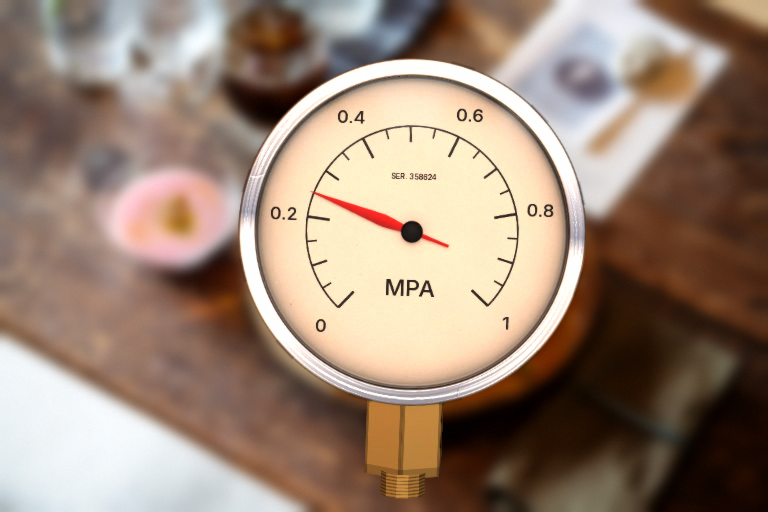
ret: 0.25 (MPa)
